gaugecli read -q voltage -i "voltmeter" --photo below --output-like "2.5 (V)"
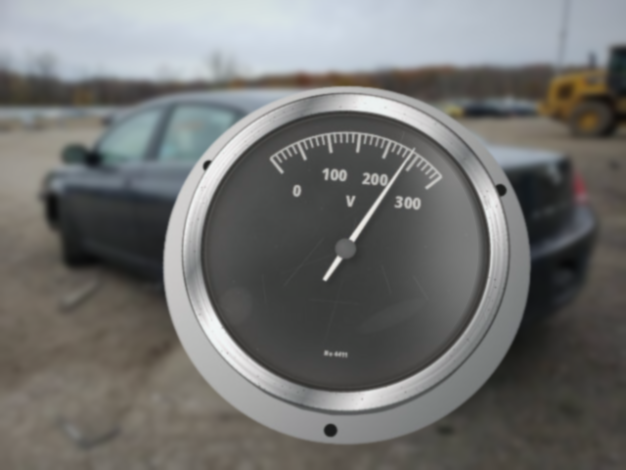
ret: 240 (V)
